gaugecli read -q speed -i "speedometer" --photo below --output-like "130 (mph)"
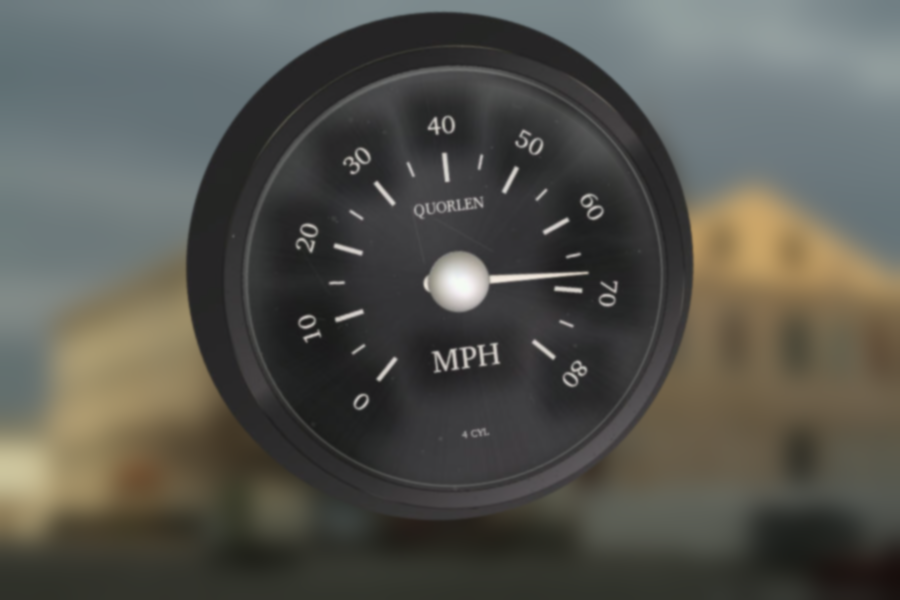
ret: 67.5 (mph)
